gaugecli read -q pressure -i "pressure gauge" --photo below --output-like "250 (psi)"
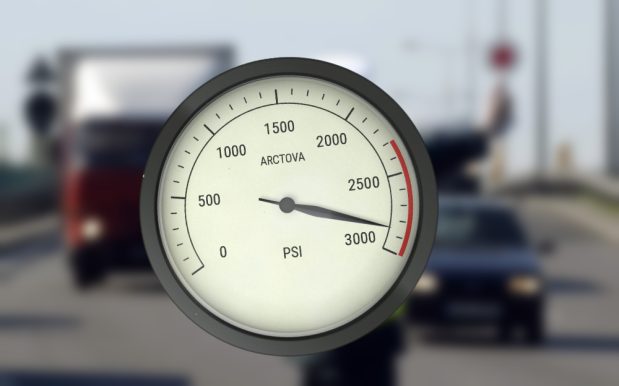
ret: 2850 (psi)
